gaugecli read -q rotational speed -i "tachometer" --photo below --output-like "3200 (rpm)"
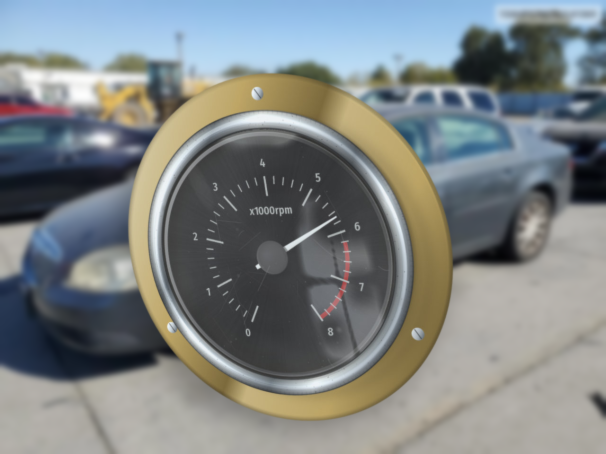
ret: 5700 (rpm)
